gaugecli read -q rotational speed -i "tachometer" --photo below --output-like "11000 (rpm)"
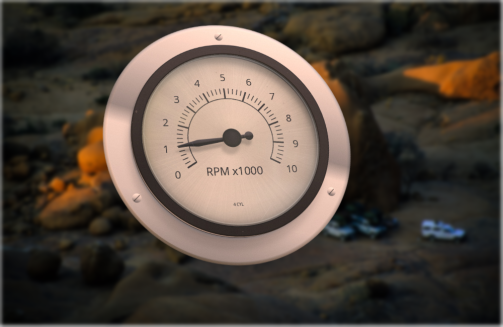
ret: 1000 (rpm)
